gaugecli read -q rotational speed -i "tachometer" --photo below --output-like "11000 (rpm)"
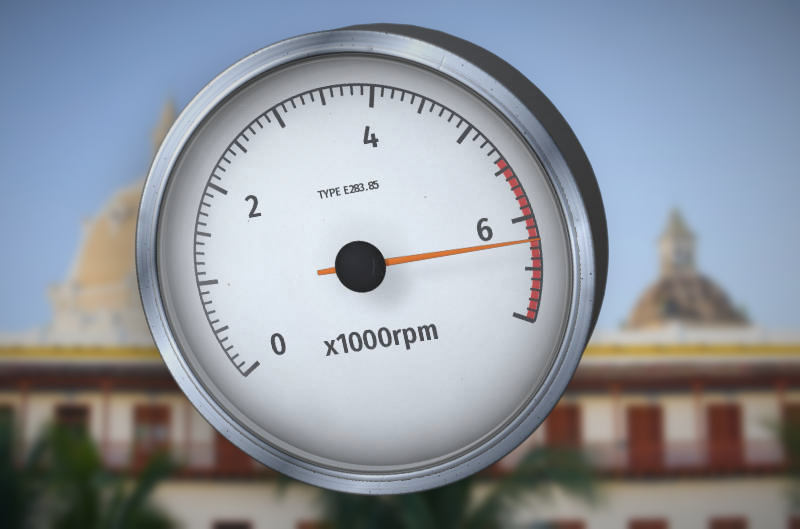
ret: 6200 (rpm)
